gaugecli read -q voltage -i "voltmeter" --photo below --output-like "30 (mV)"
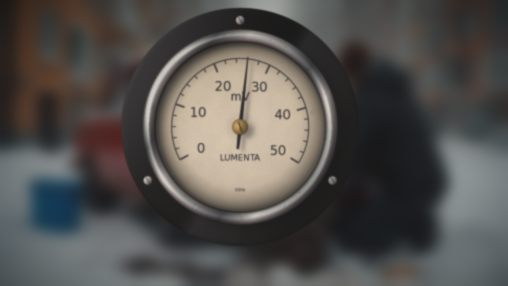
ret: 26 (mV)
